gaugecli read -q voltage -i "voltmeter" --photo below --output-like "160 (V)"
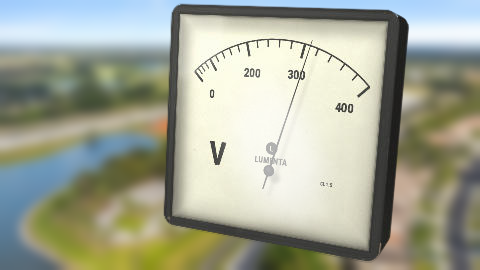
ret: 310 (V)
